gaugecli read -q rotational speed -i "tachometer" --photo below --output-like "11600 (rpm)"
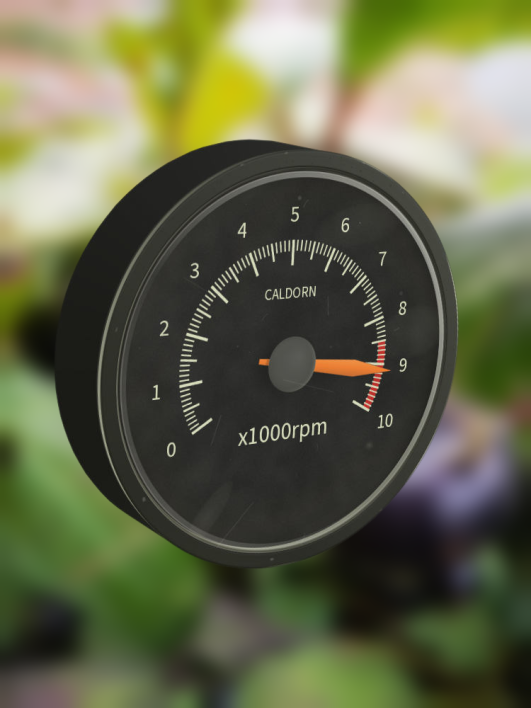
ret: 9100 (rpm)
